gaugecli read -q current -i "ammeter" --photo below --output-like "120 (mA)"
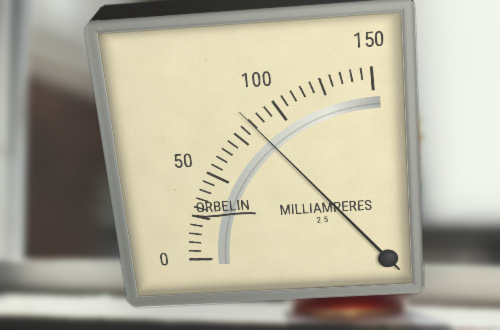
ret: 85 (mA)
